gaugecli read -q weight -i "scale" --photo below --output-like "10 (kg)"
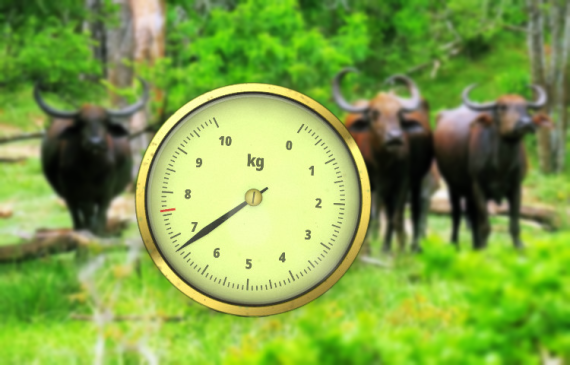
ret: 6.7 (kg)
